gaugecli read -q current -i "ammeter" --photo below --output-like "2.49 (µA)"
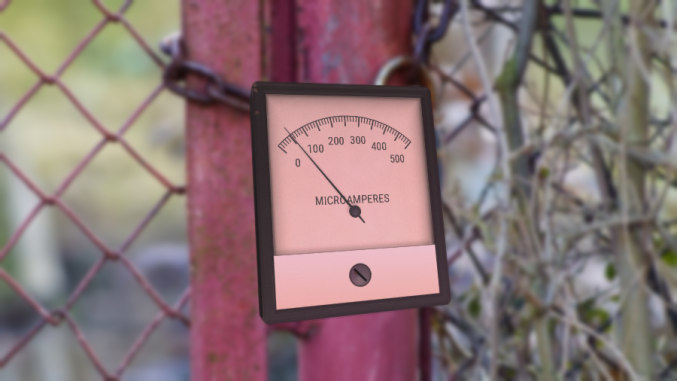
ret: 50 (µA)
